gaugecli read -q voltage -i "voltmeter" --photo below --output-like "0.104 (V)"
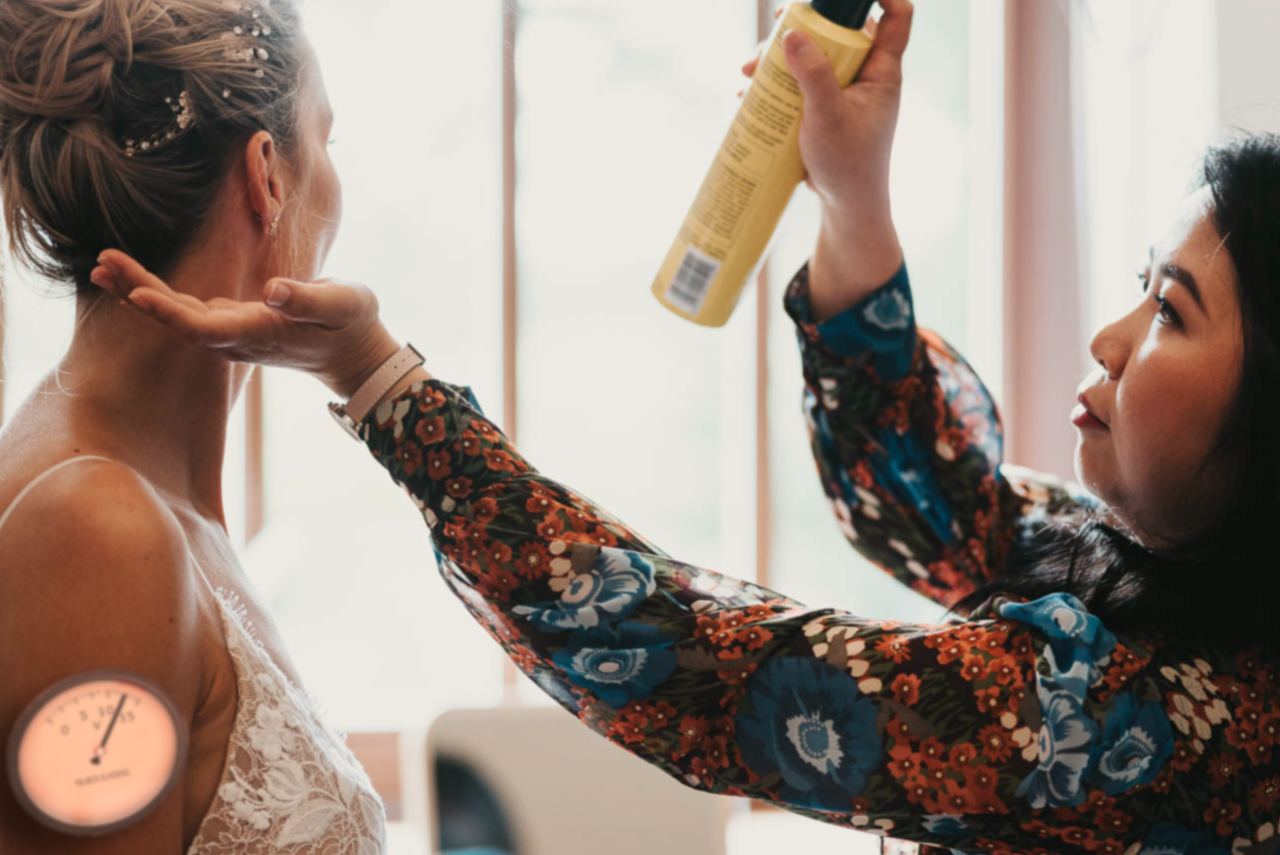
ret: 12.5 (V)
